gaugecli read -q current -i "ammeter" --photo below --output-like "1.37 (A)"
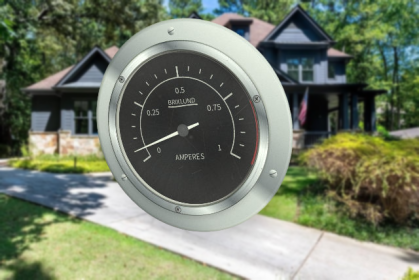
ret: 0.05 (A)
